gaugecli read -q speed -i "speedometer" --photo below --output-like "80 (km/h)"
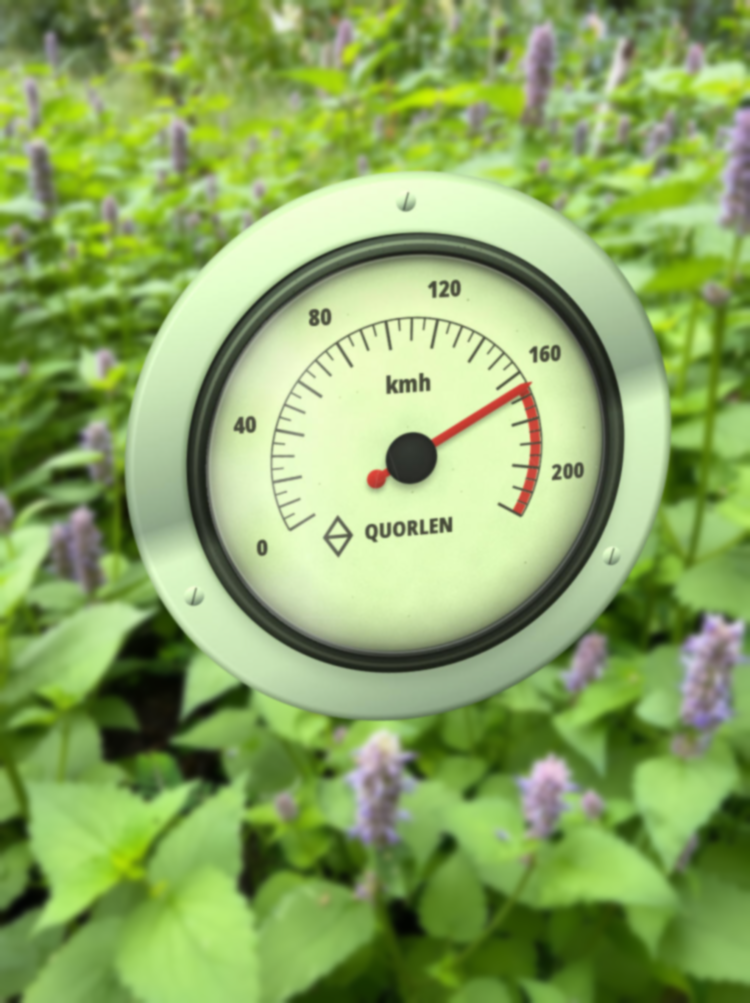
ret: 165 (km/h)
